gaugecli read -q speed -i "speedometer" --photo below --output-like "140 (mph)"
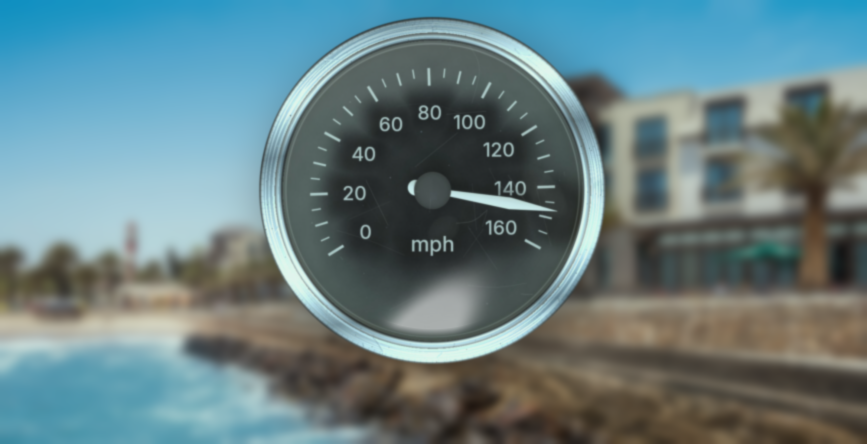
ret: 147.5 (mph)
